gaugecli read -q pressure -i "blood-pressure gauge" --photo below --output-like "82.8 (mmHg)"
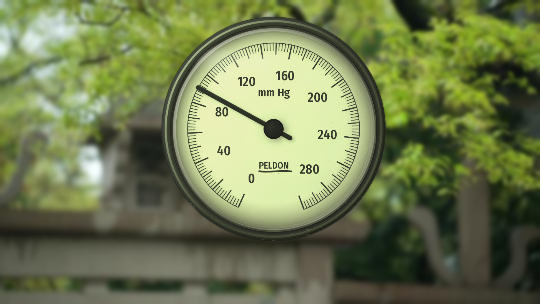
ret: 90 (mmHg)
